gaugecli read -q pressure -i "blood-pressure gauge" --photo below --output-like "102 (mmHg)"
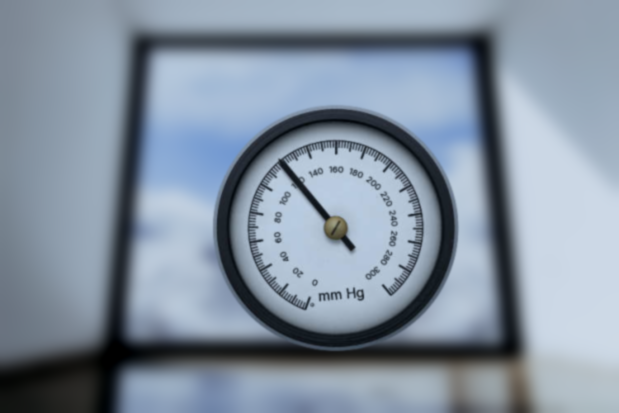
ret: 120 (mmHg)
